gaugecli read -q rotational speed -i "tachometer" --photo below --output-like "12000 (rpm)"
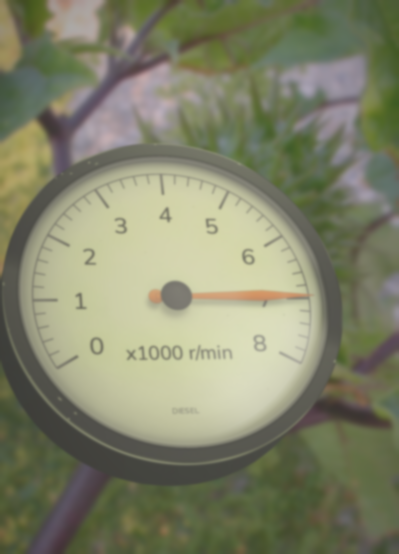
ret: 7000 (rpm)
